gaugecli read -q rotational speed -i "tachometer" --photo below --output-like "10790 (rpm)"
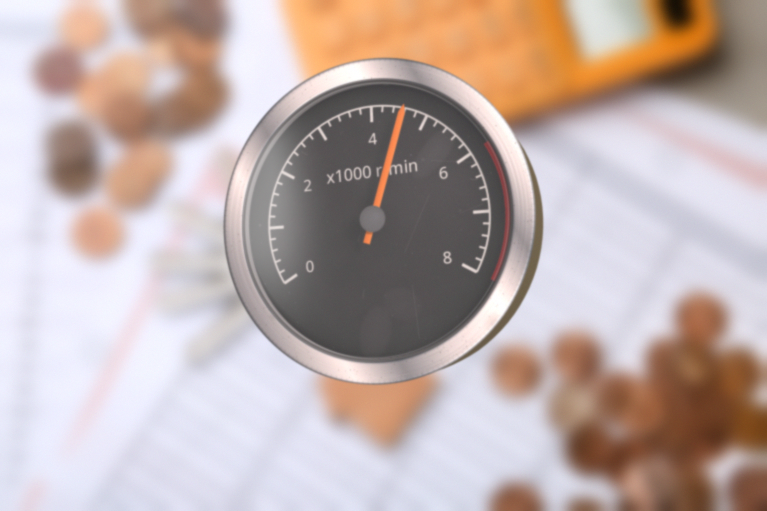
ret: 4600 (rpm)
